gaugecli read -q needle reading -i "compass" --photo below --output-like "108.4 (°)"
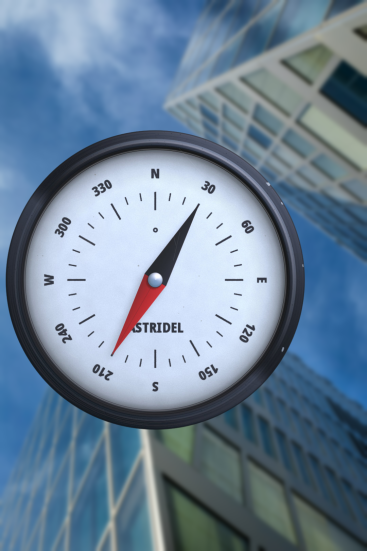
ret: 210 (°)
